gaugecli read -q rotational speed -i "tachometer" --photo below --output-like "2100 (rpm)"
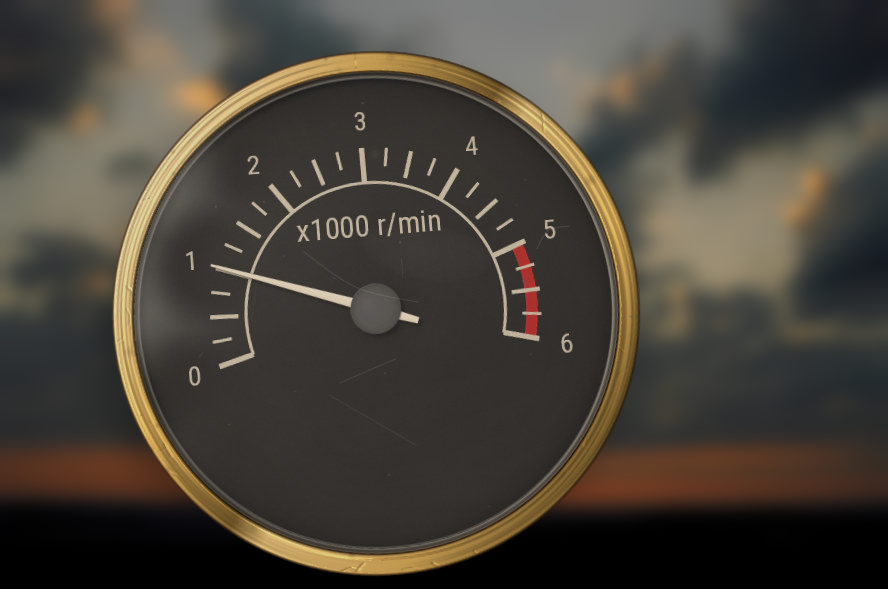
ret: 1000 (rpm)
